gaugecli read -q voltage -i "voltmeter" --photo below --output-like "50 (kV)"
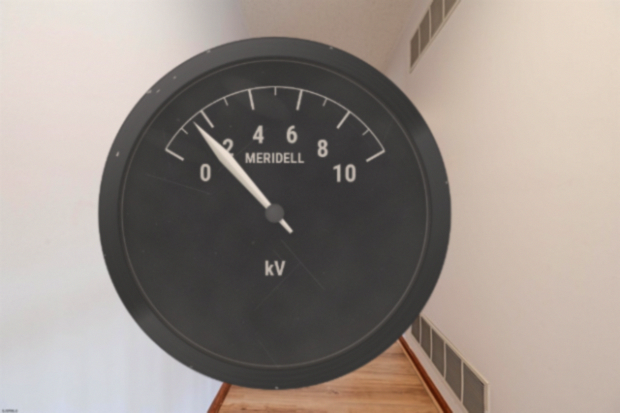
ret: 1.5 (kV)
